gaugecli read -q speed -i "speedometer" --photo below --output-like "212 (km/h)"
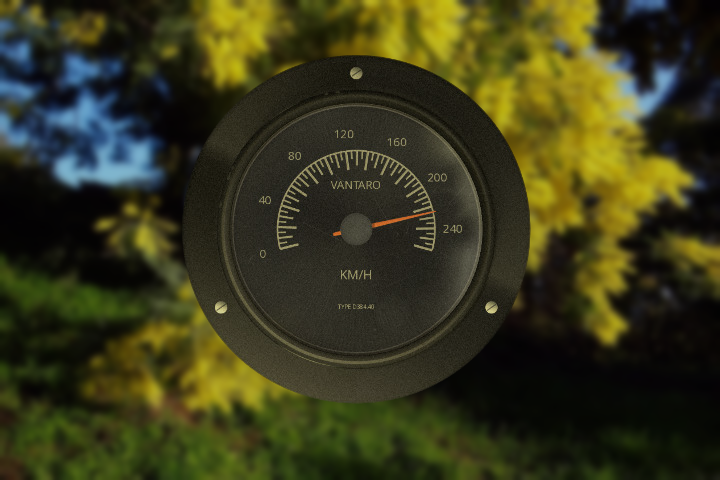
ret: 225 (km/h)
